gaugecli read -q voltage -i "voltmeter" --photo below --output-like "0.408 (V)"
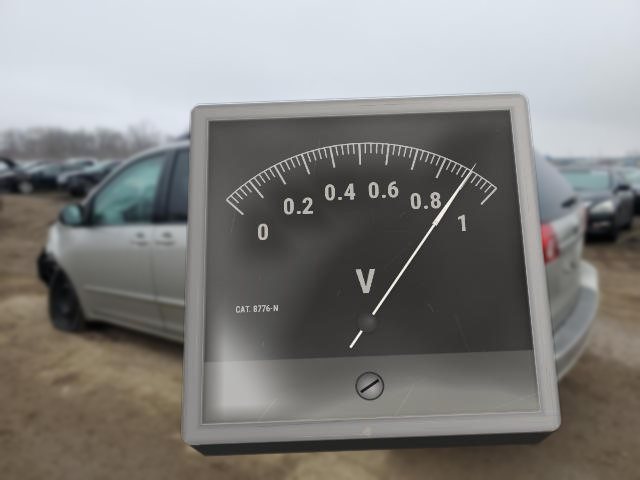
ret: 0.9 (V)
